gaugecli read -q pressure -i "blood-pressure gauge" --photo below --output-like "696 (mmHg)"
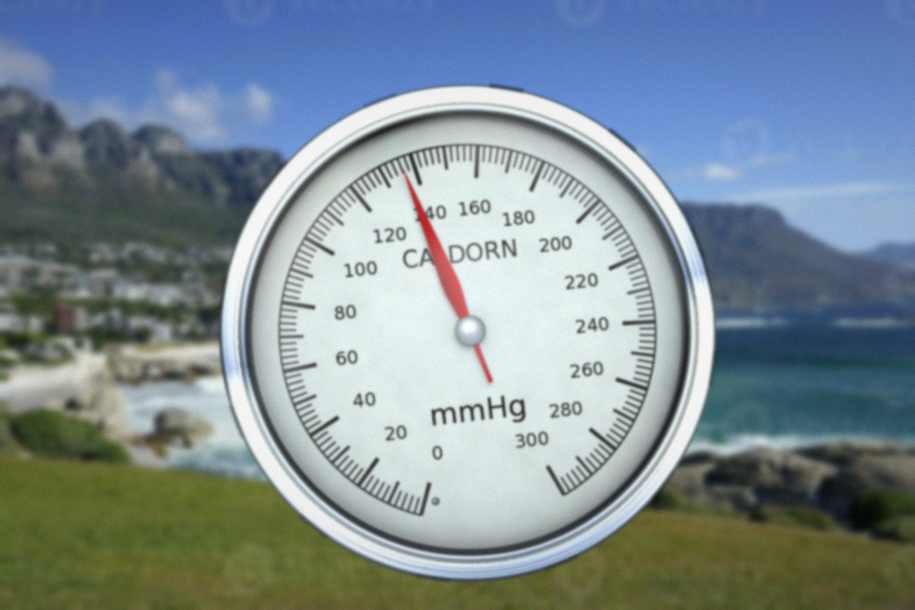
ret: 136 (mmHg)
